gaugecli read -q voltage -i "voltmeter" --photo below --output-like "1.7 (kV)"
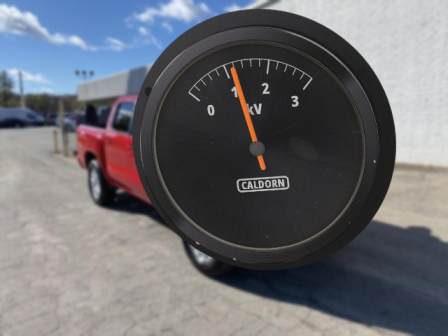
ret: 1.2 (kV)
